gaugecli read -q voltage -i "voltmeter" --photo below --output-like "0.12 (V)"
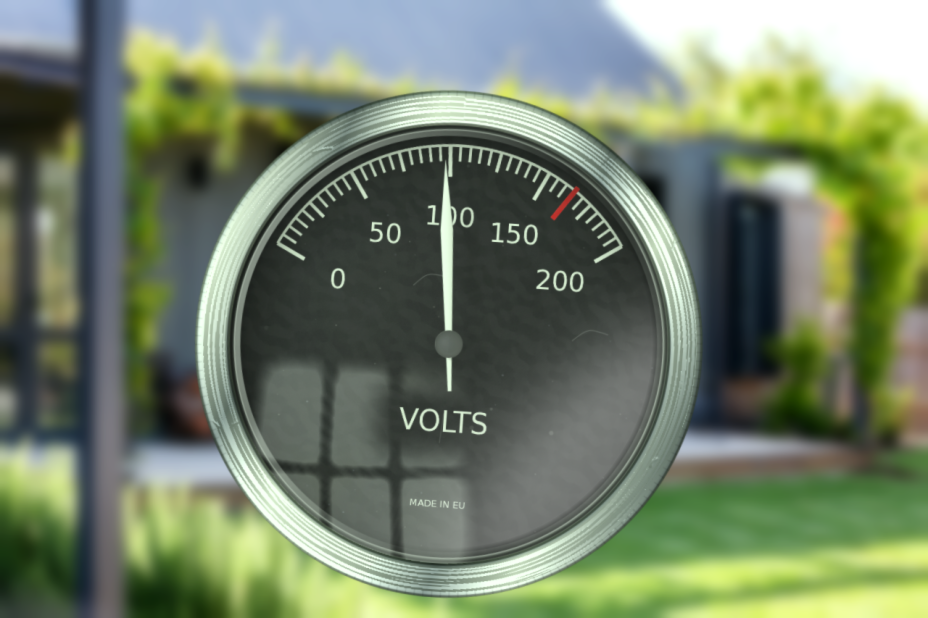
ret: 97.5 (V)
